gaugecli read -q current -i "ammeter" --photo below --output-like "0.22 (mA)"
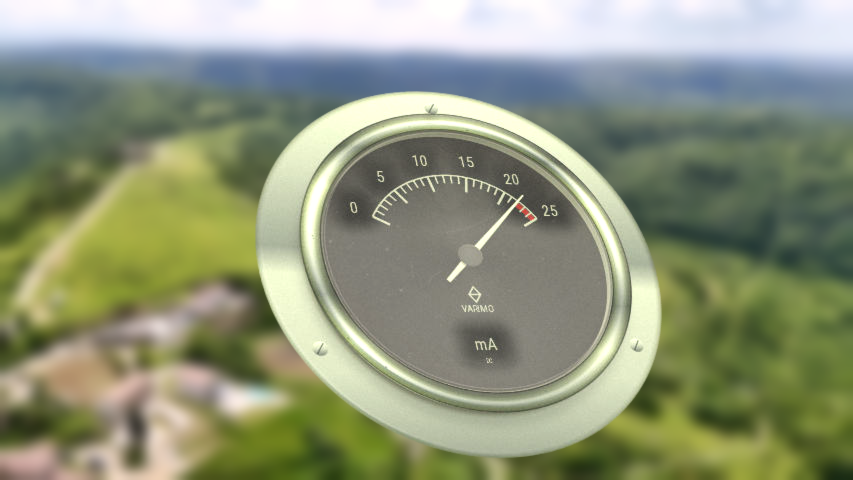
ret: 22 (mA)
